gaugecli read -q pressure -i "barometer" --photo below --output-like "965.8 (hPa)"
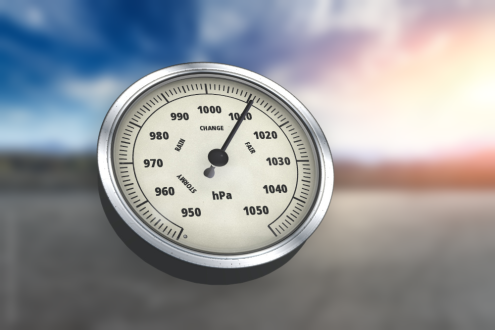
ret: 1011 (hPa)
